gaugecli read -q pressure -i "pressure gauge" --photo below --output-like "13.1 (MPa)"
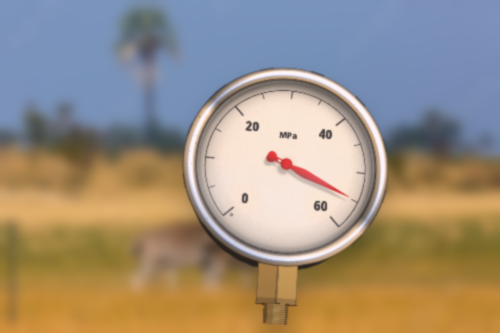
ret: 55 (MPa)
